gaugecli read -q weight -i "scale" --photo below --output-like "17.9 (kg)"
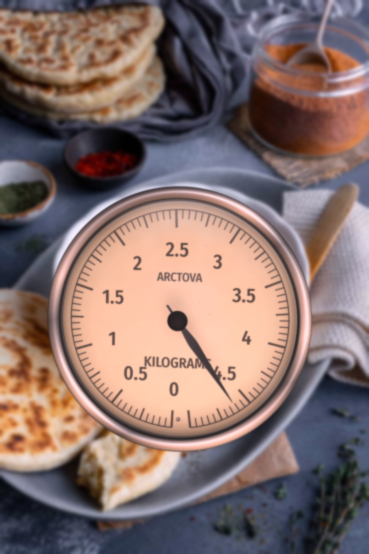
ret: 4.6 (kg)
